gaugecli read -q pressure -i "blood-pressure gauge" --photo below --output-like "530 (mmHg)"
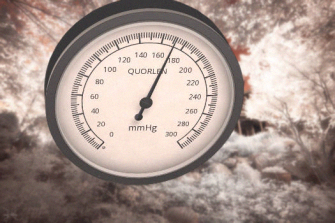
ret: 170 (mmHg)
